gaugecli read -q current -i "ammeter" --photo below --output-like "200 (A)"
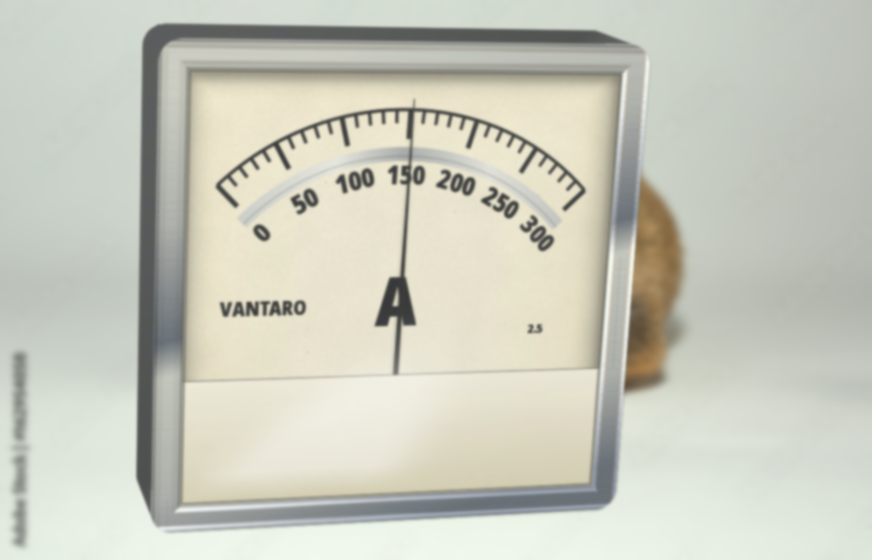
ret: 150 (A)
